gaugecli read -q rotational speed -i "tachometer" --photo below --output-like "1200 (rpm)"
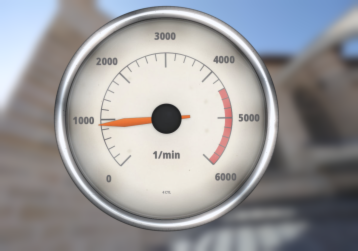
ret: 900 (rpm)
